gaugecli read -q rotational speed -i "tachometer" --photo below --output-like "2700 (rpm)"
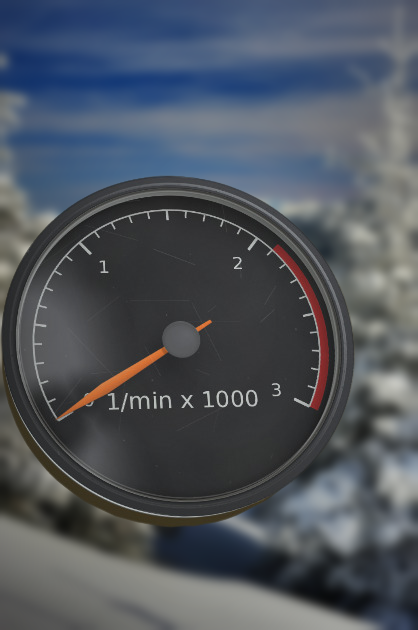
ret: 0 (rpm)
